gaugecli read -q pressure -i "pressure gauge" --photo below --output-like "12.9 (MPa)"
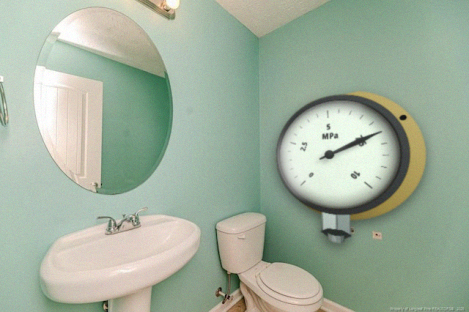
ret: 7.5 (MPa)
